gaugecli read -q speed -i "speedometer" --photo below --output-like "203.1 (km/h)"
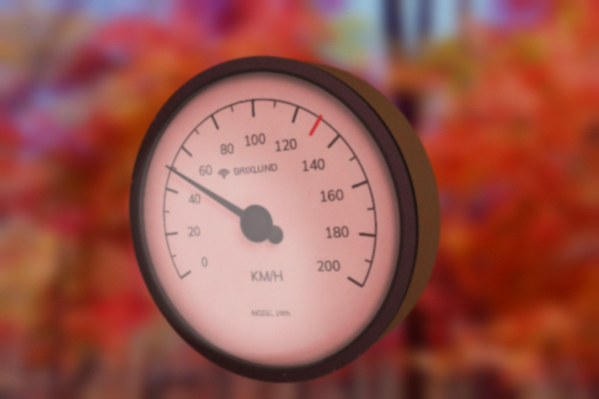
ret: 50 (km/h)
